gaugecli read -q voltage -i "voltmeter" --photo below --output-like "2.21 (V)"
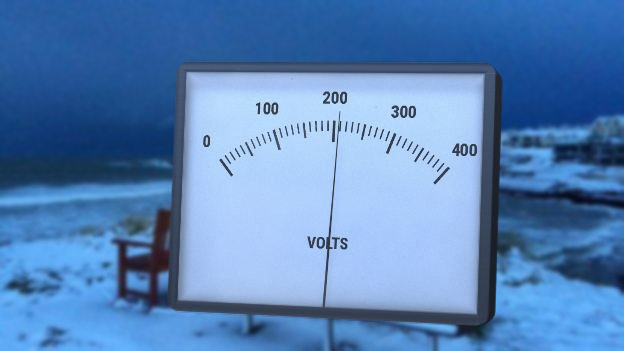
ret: 210 (V)
